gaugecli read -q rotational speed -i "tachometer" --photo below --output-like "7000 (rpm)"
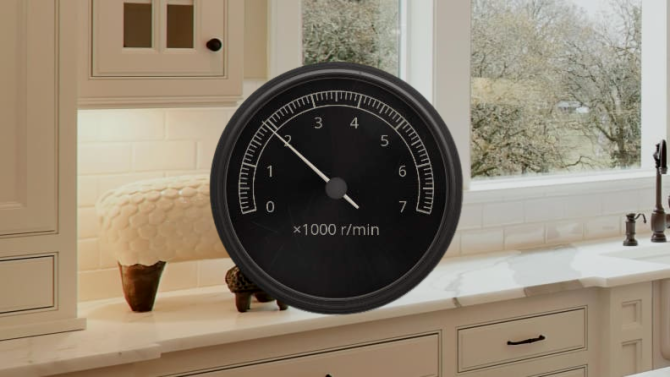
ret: 1900 (rpm)
